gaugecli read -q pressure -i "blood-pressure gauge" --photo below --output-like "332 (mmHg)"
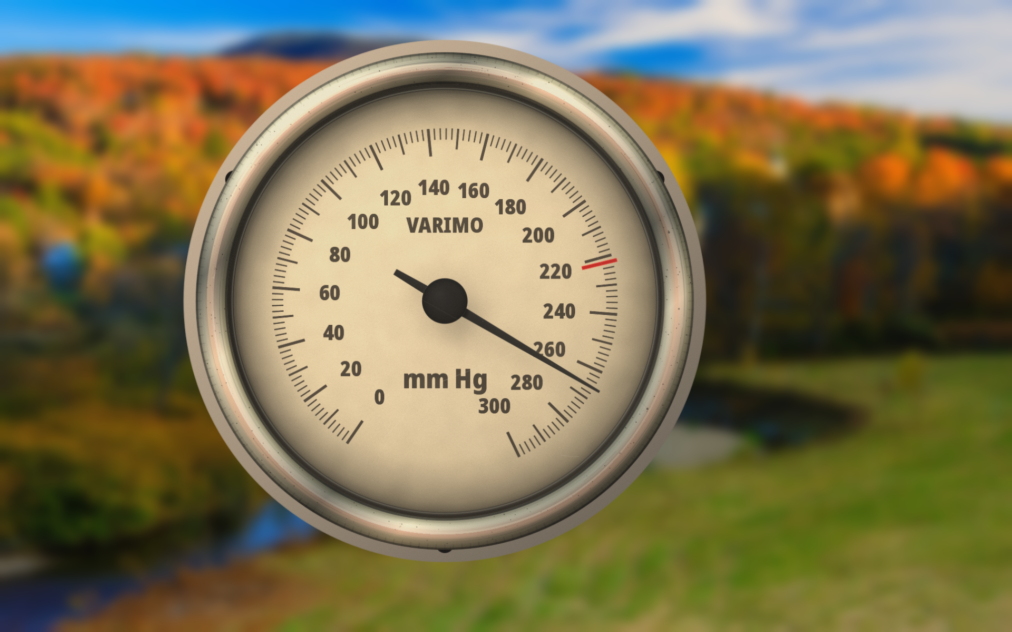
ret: 266 (mmHg)
